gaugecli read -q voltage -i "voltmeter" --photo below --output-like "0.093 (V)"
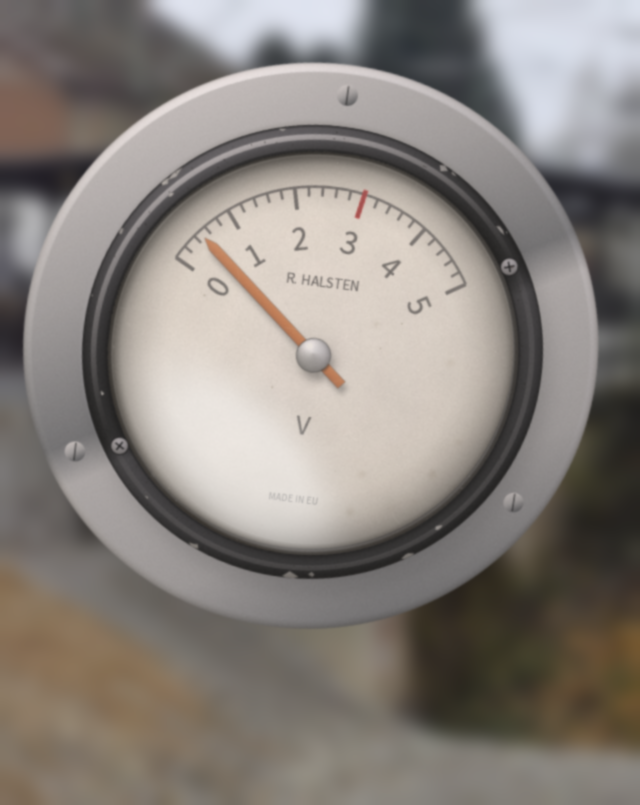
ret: 0.5 (V)
